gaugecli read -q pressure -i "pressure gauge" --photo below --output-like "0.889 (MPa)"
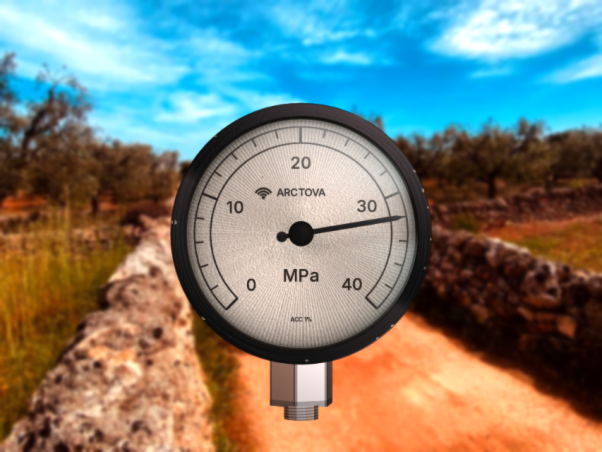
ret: 32 (MPa)
